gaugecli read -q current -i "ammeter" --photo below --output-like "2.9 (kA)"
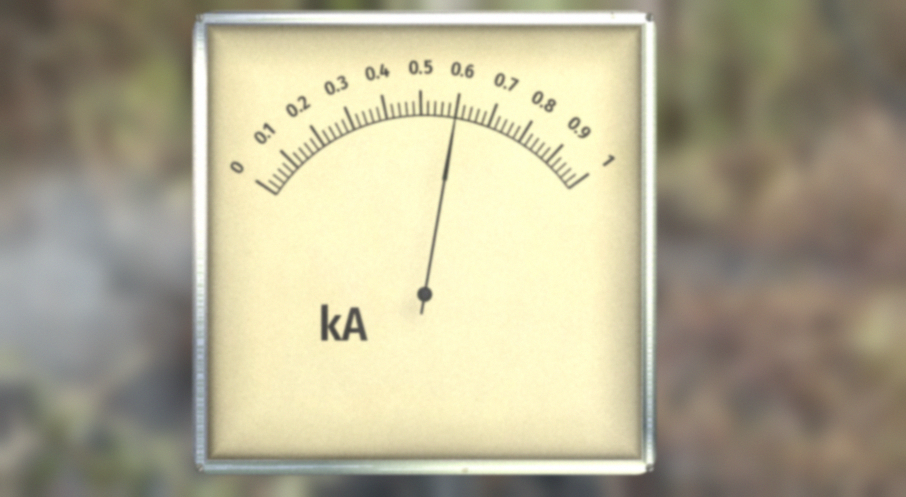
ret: 0.6 (kA)
